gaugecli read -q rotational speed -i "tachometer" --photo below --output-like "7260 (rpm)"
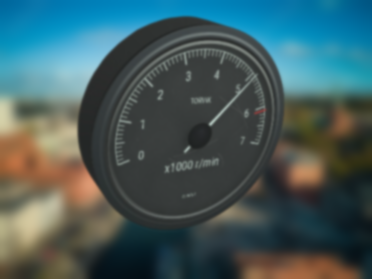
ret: 5000 (rpm)
